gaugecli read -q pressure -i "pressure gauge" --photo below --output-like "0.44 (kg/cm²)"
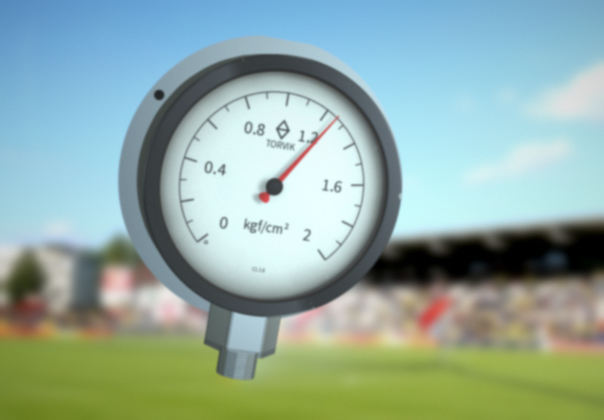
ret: 1.25 (kg/cm²)
